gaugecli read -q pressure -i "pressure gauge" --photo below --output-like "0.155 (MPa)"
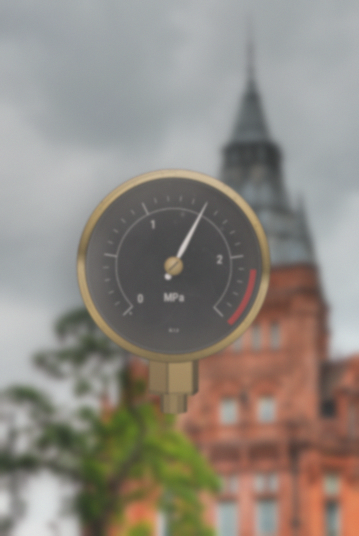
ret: 1.5 (MPa)
